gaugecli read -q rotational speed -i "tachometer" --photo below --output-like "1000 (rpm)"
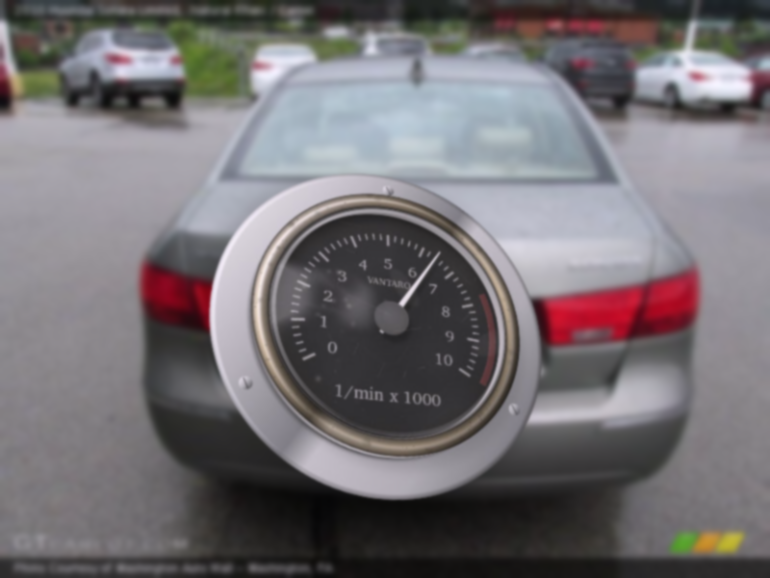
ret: 6400 (rpm)
